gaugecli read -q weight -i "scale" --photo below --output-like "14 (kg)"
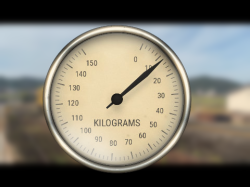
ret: 12 (kg)
